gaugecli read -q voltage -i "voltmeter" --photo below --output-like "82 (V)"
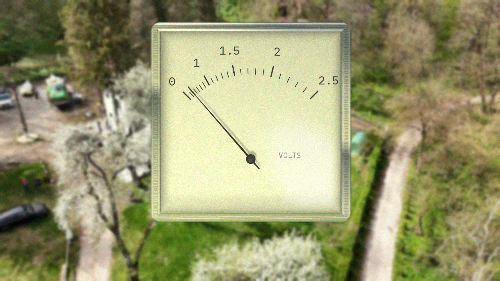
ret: 0.5 (V)
